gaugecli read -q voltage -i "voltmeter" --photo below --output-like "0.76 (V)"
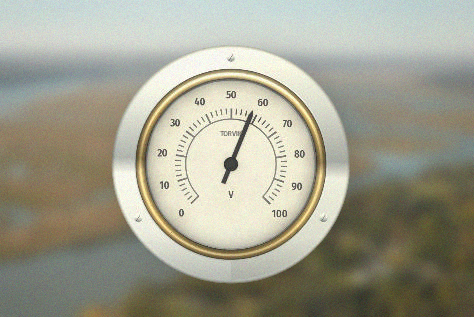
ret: 58 (V)
